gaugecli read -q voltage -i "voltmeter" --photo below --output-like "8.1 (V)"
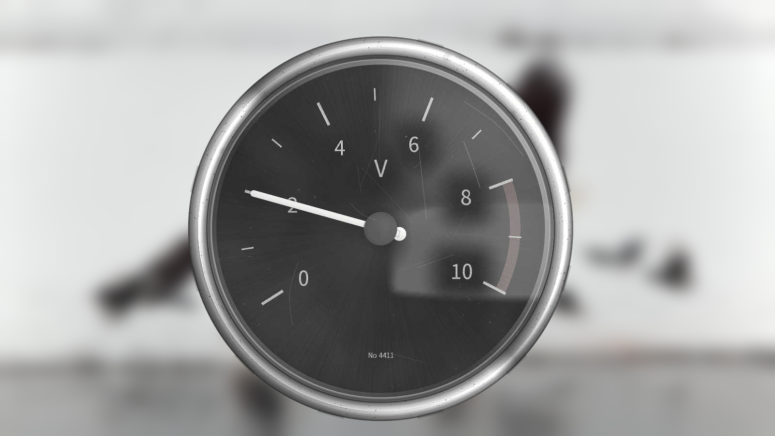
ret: 2 (V)
